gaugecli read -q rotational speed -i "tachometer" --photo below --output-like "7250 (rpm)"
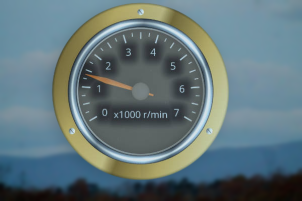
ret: 1375 (rpm)
